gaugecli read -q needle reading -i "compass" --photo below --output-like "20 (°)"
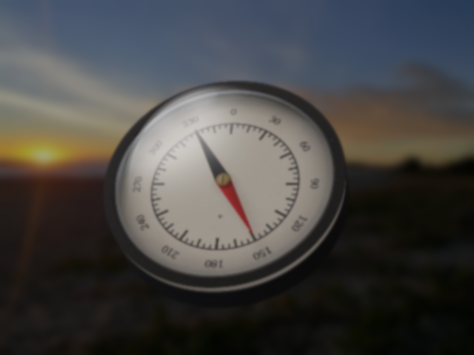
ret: 150 (°)
